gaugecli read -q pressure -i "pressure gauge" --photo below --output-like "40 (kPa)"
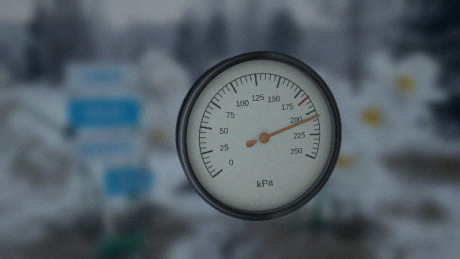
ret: 205 (kPa)
